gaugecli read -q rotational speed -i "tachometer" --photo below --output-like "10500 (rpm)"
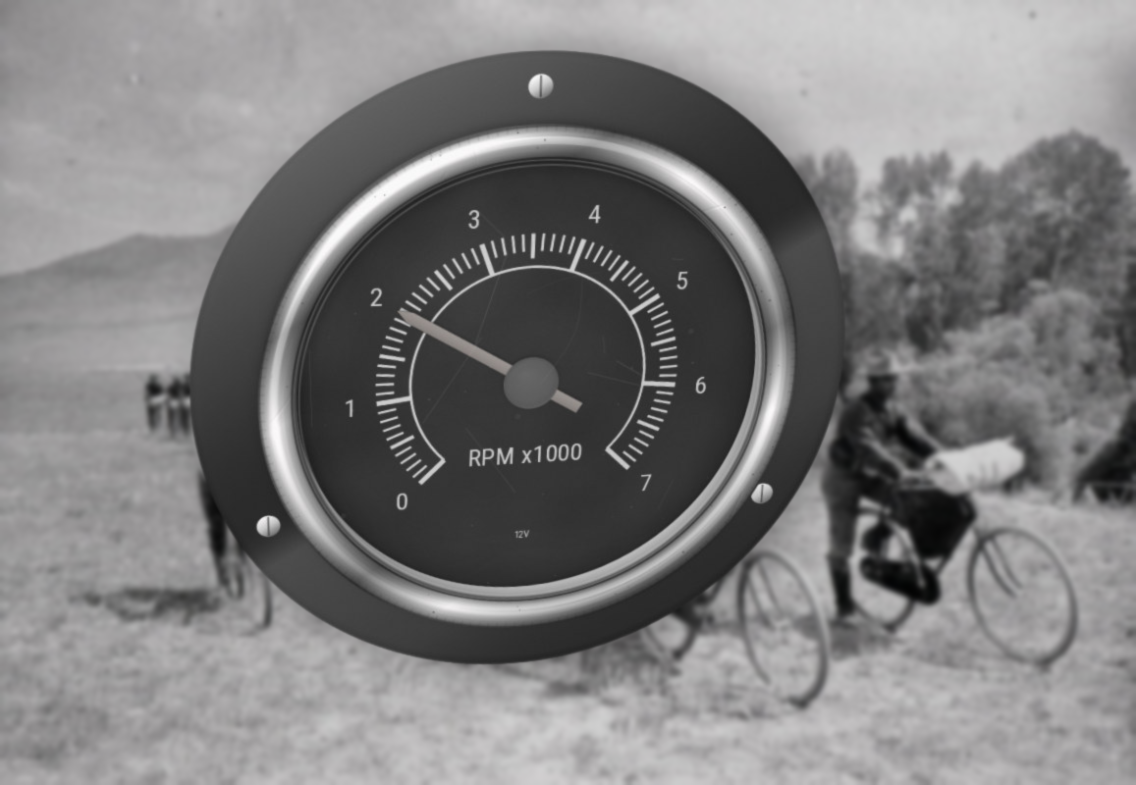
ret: 2000 (rpm)
